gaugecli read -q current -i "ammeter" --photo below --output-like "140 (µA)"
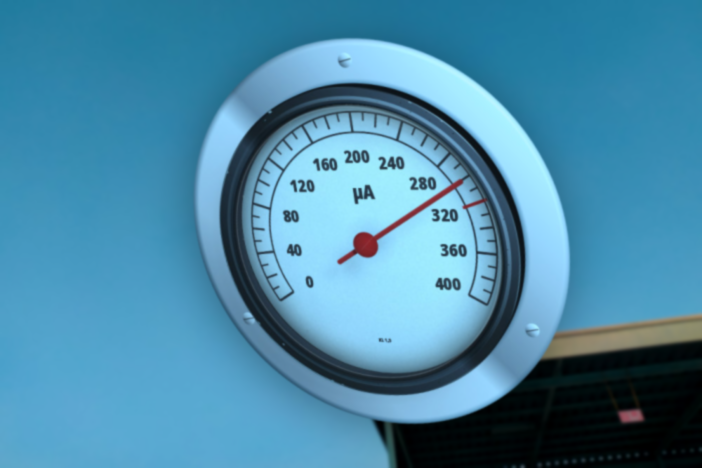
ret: 300 (µA)
